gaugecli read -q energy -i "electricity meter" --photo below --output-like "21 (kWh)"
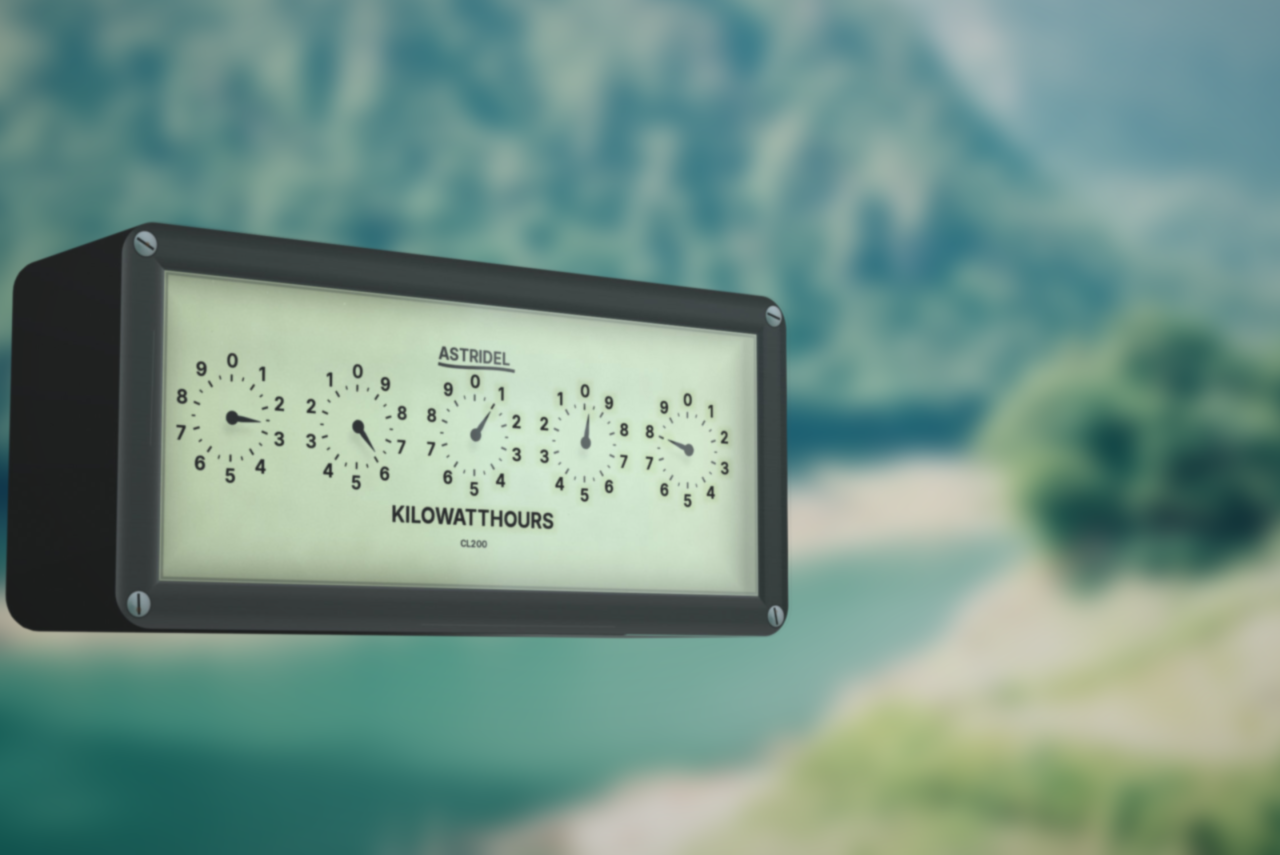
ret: 26098 (kWh)
